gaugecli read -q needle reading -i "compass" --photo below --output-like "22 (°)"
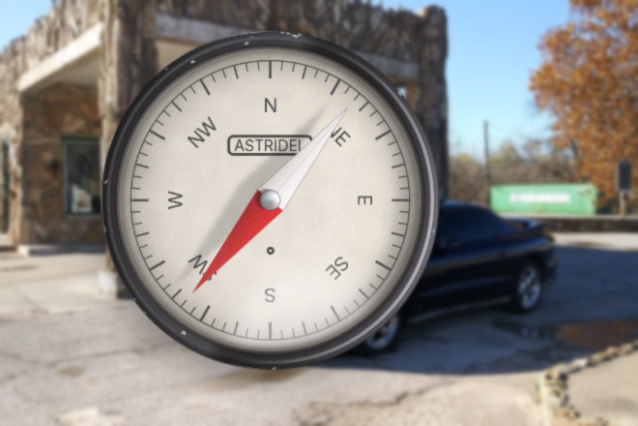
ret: 220 (°)
